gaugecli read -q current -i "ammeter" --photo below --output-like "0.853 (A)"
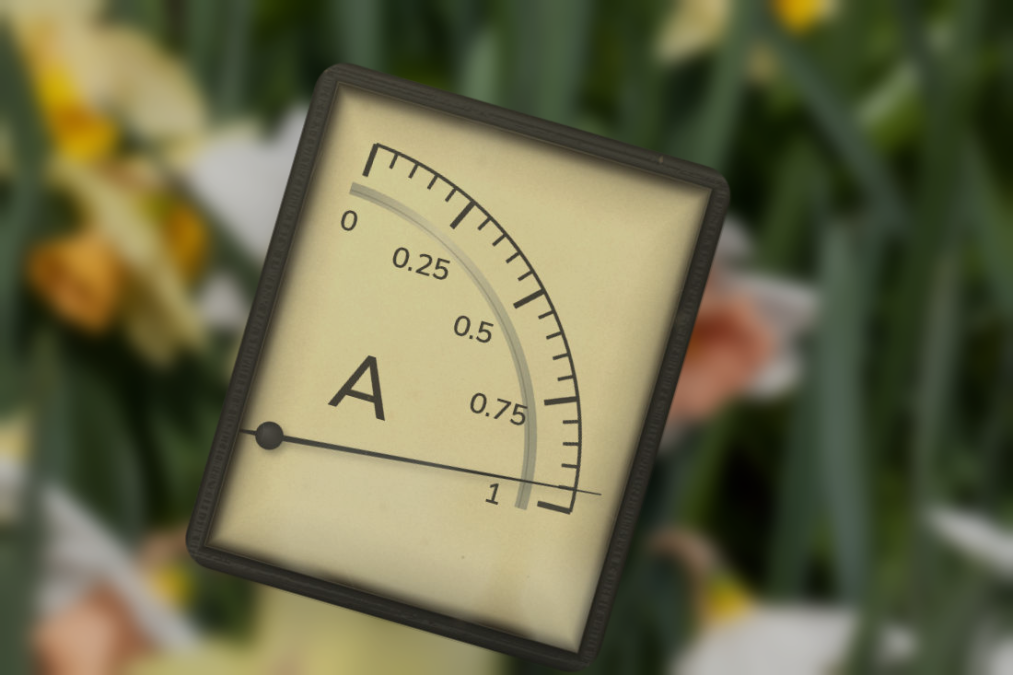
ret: 0.95 (A)
